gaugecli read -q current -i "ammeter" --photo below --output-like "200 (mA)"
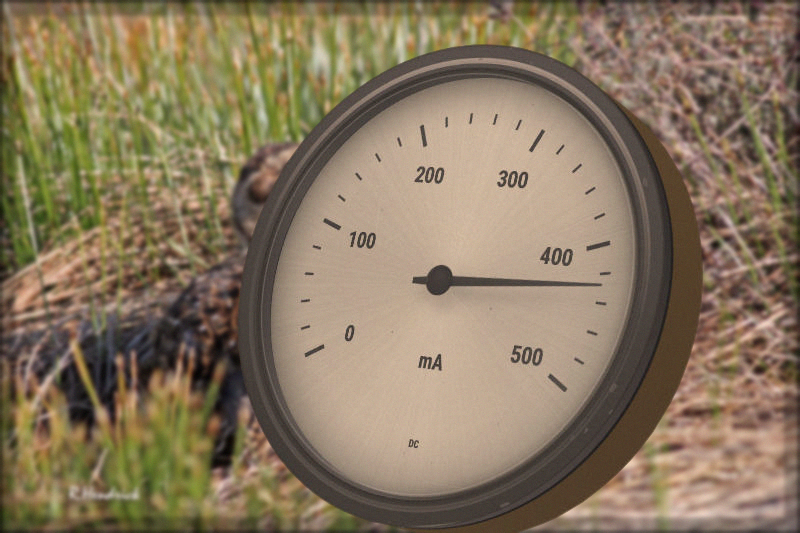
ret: 430 (mA)
